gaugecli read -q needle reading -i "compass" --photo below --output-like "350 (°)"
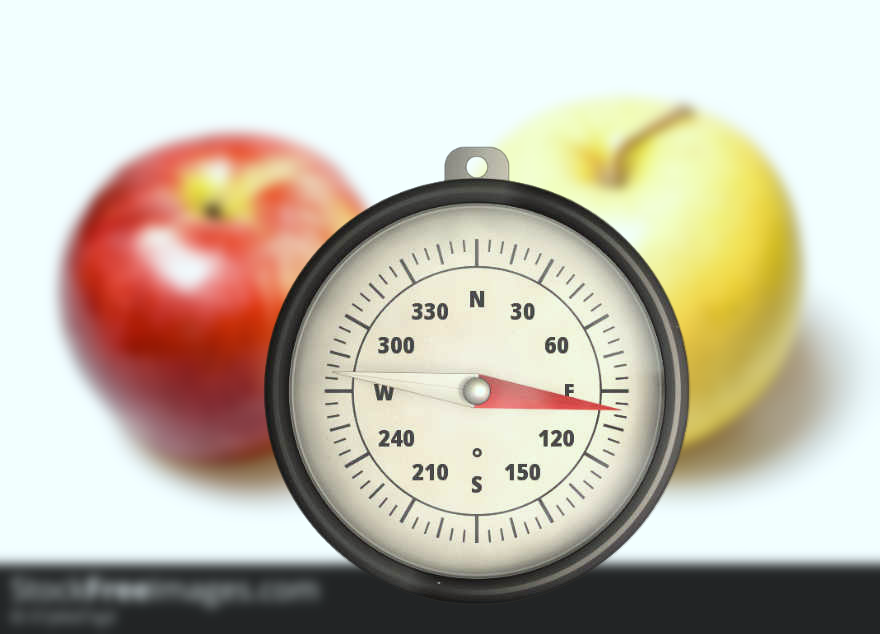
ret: 97.5 (°)
